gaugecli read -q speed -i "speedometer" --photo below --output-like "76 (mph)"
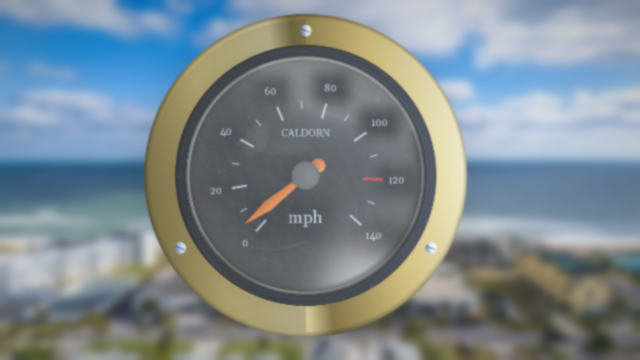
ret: 5 (mph)
